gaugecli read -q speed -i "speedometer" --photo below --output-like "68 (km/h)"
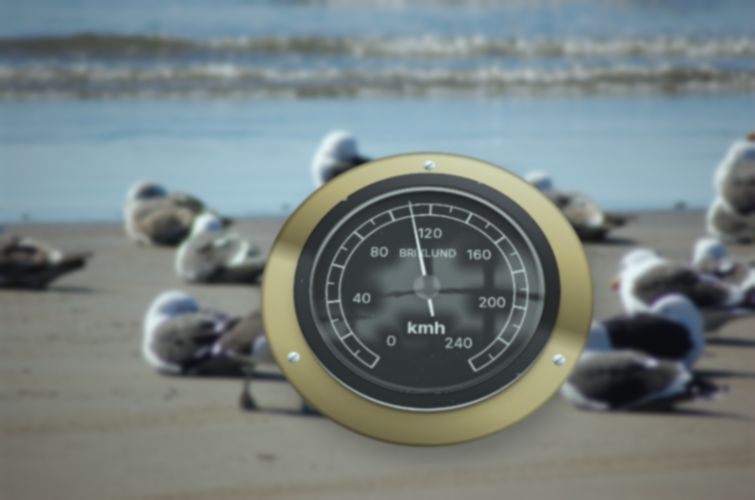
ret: 110 (km/h)
